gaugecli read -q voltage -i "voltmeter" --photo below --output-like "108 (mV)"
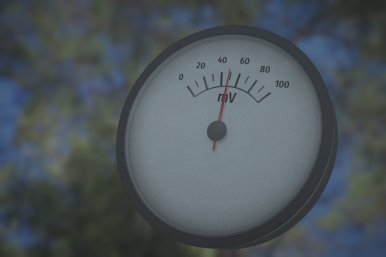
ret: 50 (mV)
